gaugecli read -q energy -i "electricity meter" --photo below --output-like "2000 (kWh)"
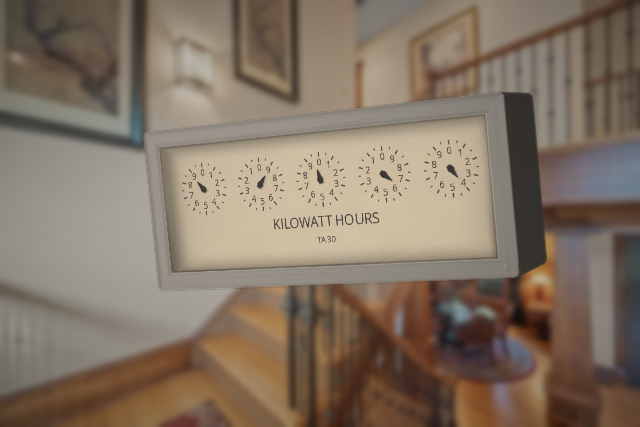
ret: 88964 (kWh)
